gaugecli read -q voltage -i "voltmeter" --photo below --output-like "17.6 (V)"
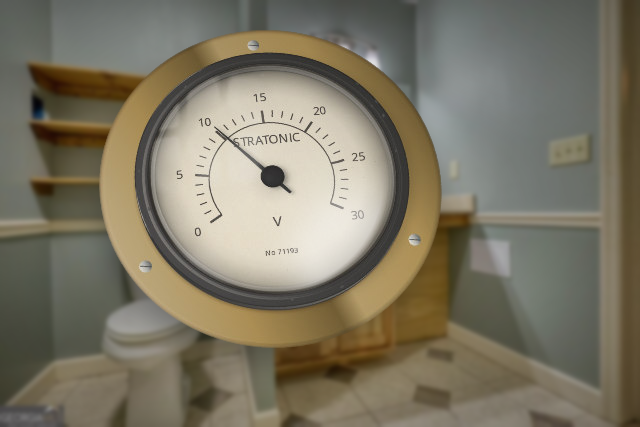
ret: 10 (V)
